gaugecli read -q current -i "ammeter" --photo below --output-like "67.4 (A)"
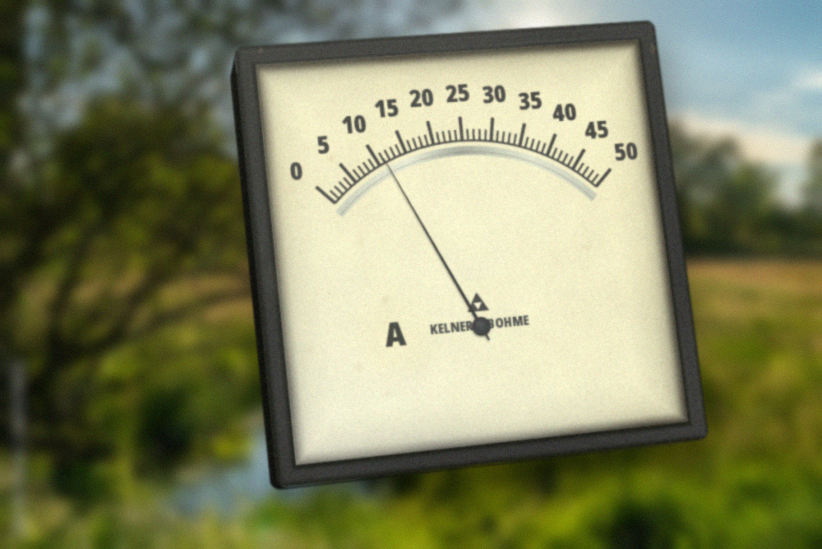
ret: 11 (A)
